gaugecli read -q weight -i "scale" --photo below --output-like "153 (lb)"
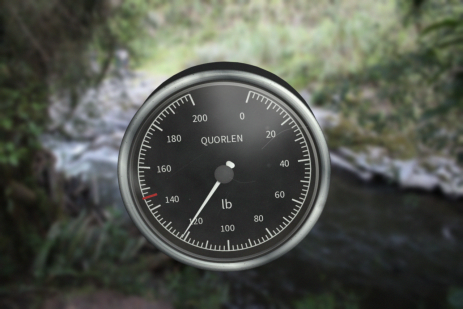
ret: 122 (lb)
